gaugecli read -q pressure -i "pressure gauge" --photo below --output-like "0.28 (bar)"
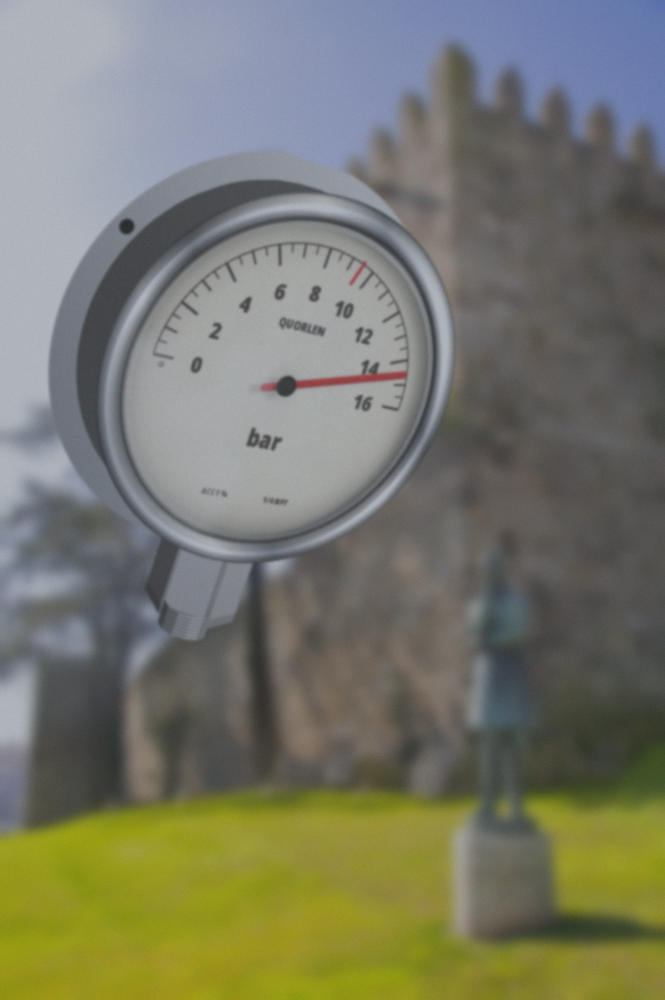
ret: 14.5 (bar)
